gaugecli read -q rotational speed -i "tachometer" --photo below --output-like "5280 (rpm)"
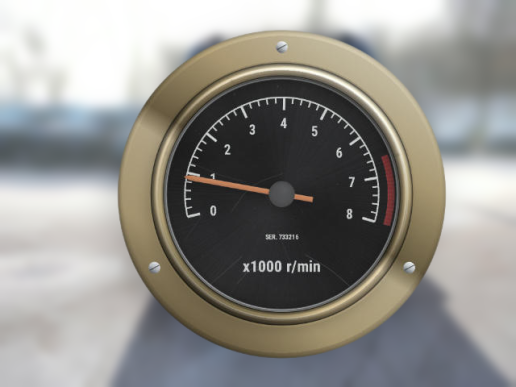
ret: 900 (rpm)
